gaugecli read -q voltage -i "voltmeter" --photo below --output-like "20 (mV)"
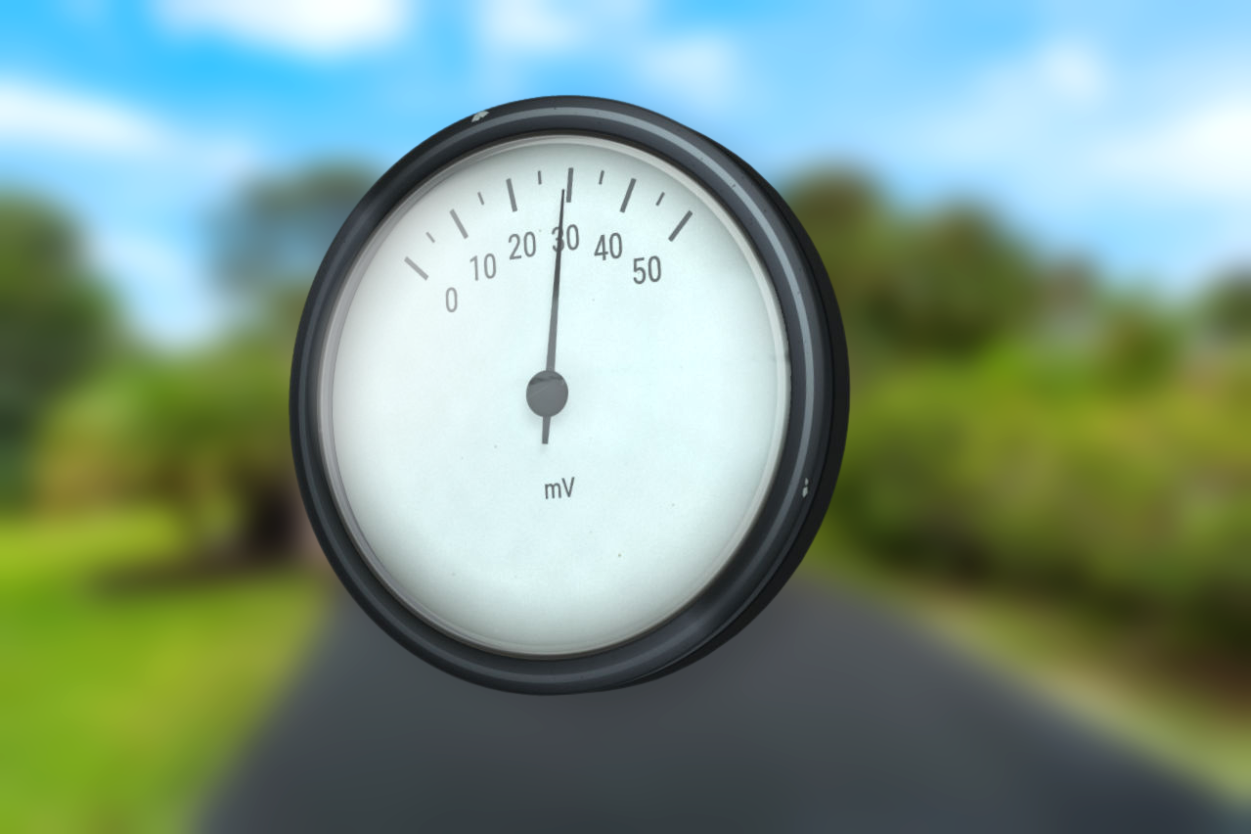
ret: 30 (mV)
